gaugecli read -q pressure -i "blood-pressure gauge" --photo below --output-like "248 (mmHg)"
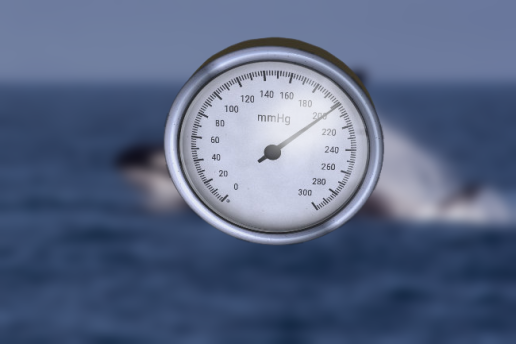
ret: 200 (mmHg)
